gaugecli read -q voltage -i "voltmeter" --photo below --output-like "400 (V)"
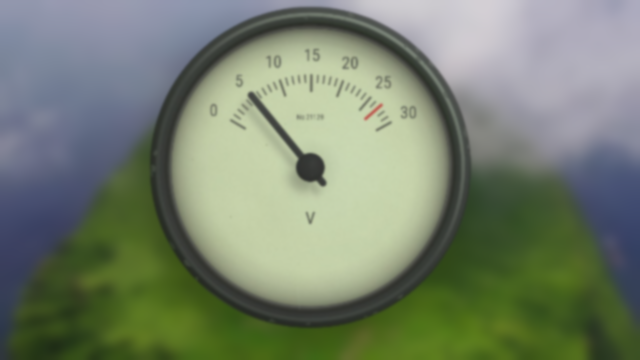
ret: 5 (V)
